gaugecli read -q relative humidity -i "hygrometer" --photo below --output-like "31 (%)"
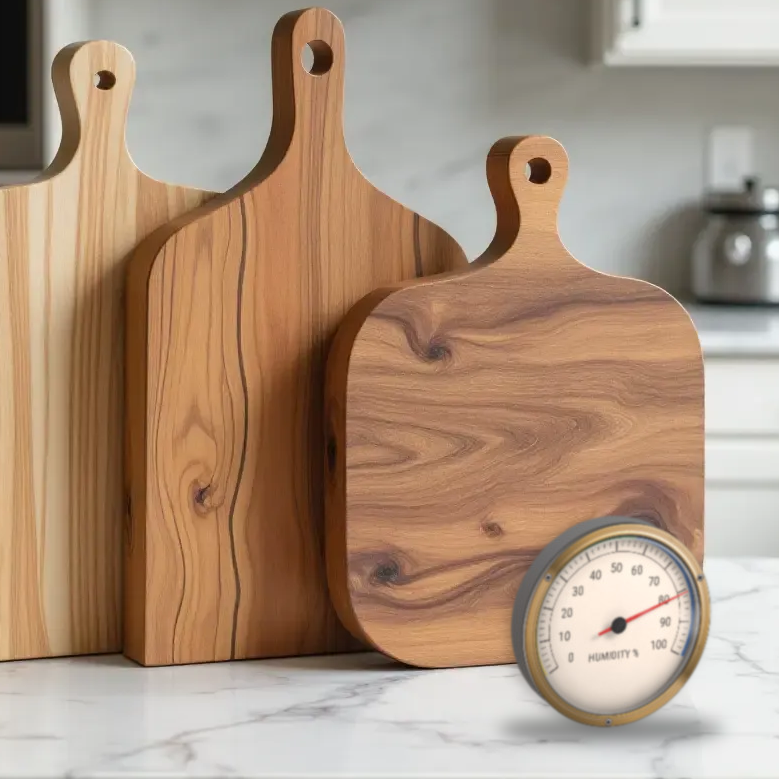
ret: 80 (%)
